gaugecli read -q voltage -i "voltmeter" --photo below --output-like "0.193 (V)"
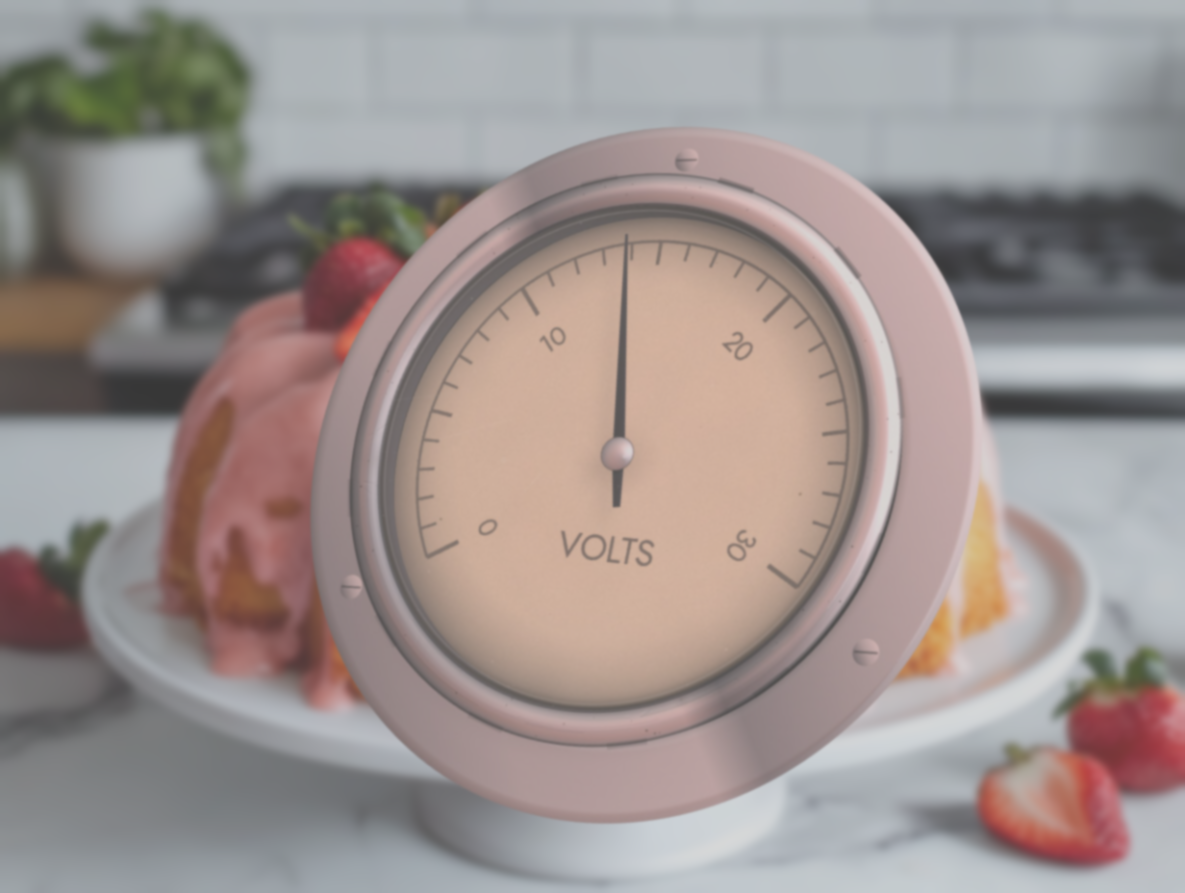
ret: 14 (V)
